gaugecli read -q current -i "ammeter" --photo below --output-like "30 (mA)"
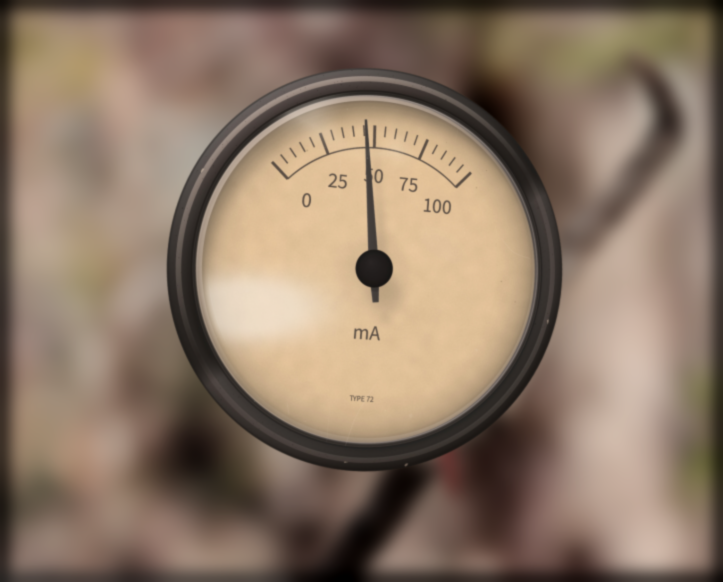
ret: 45 (mA)
